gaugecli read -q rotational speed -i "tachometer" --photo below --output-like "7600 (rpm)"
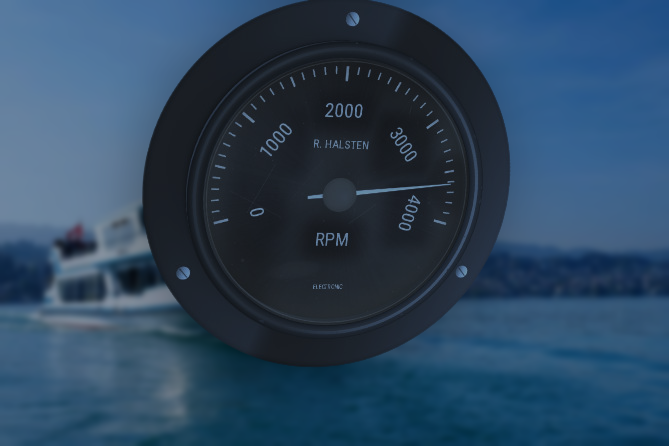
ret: 3600 (rpm)
